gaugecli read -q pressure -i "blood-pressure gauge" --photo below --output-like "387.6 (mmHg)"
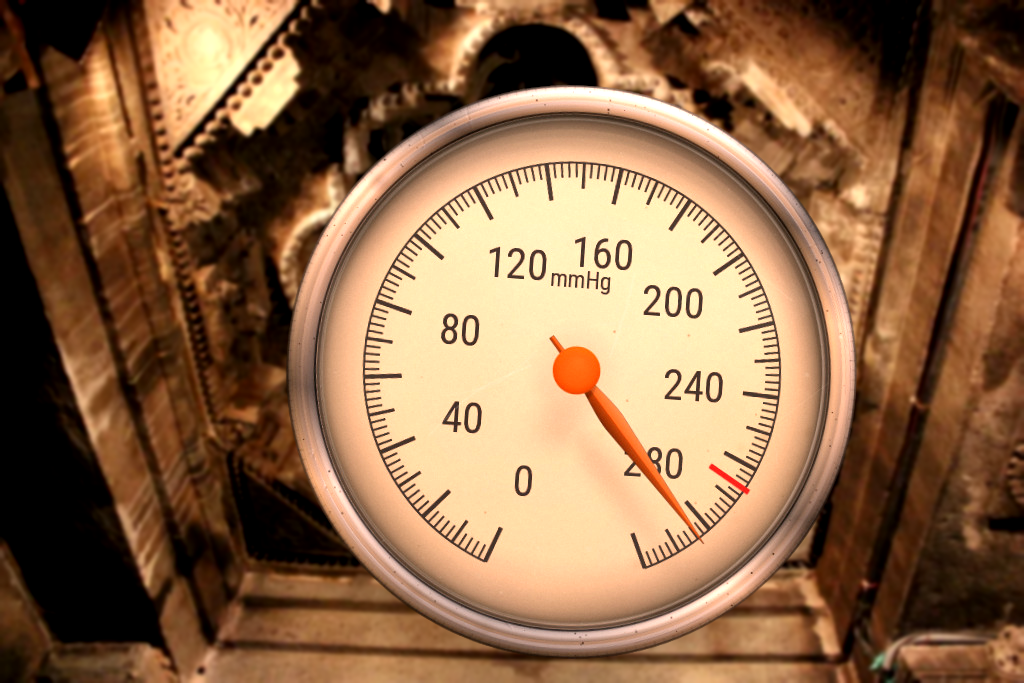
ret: 284 (mmHg)
